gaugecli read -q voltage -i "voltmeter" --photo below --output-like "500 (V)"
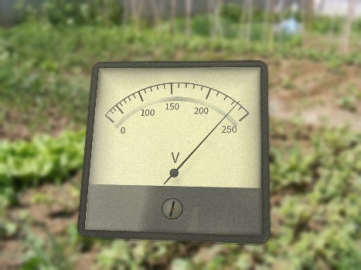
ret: 235 (V)
